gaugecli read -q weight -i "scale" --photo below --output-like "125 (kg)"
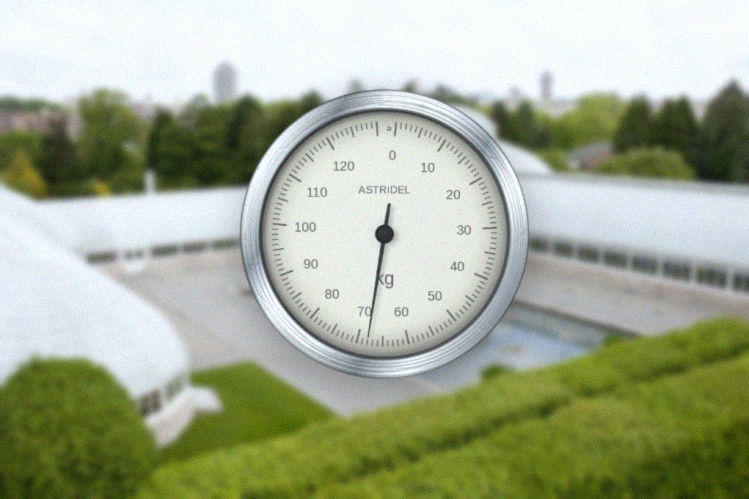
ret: 68 (kg)
